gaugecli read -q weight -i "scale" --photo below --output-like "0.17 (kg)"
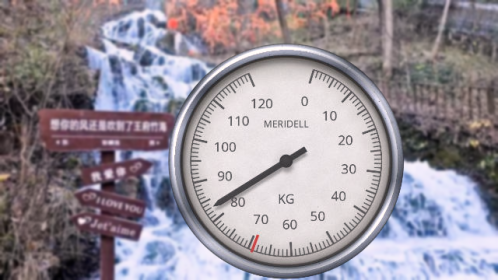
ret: 83 (kg)
